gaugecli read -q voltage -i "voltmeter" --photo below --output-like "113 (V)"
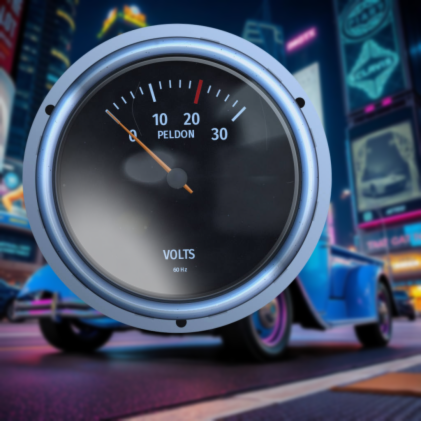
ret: 0 (V)
